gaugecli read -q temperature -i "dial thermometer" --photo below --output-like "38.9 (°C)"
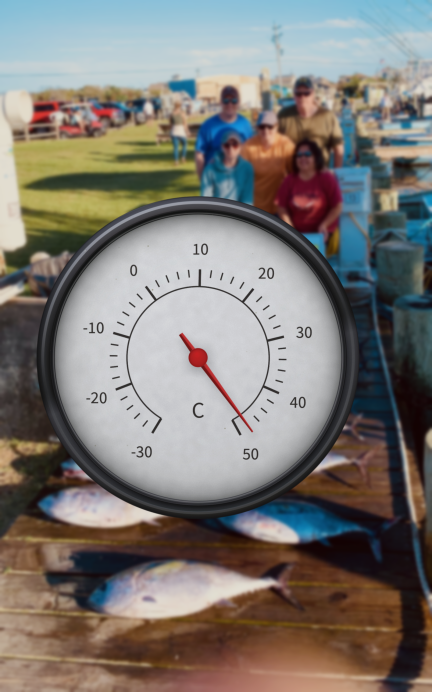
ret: 48 (°C)
